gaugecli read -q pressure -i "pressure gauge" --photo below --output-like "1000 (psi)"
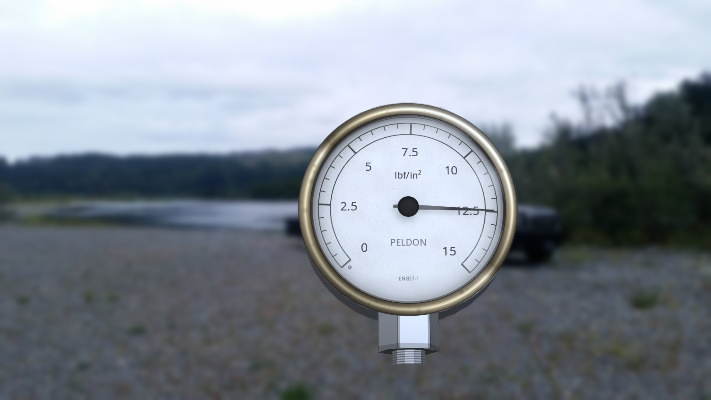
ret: 12.5 (psi)
